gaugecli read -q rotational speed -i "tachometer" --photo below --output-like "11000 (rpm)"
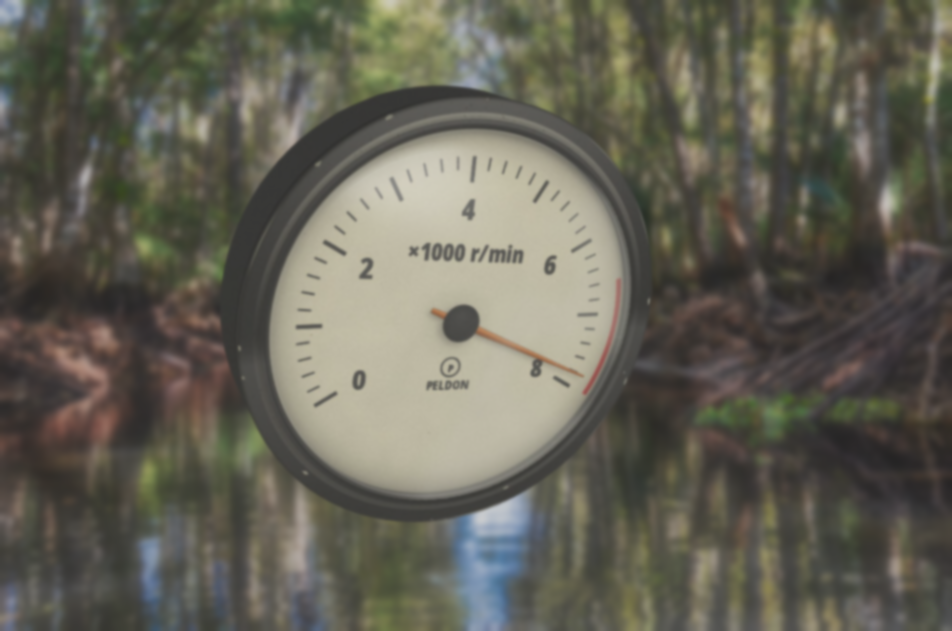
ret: 7800 (rpm)
